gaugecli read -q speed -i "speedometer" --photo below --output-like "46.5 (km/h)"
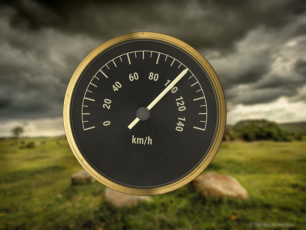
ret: 100 (km/h)
